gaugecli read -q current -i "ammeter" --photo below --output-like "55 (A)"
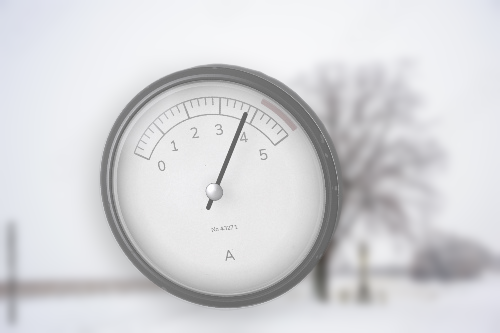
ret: 3.8 (A)
